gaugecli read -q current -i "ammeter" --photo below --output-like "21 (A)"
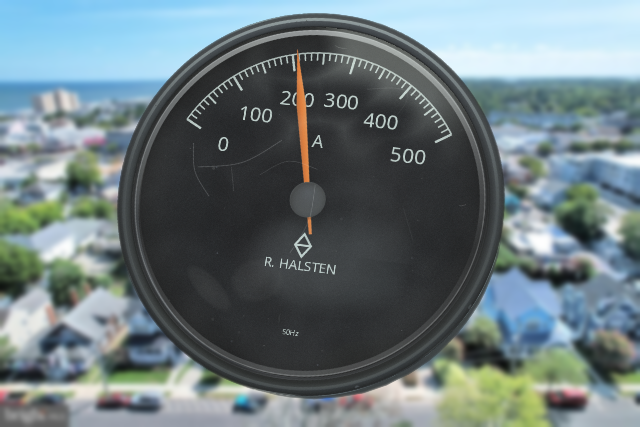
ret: 210 (A)
